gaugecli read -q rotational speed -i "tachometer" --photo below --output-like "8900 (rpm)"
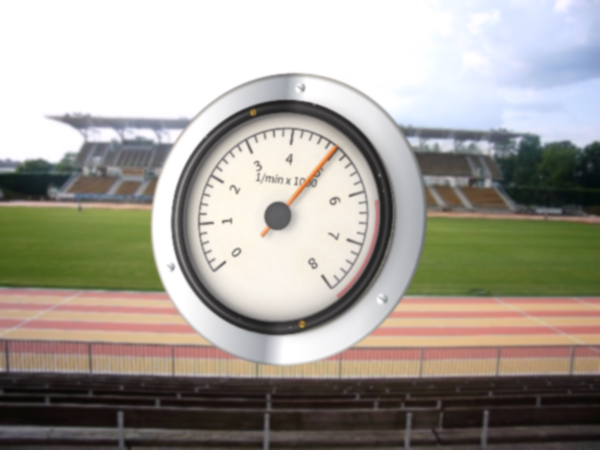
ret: 5000 (rpm)
